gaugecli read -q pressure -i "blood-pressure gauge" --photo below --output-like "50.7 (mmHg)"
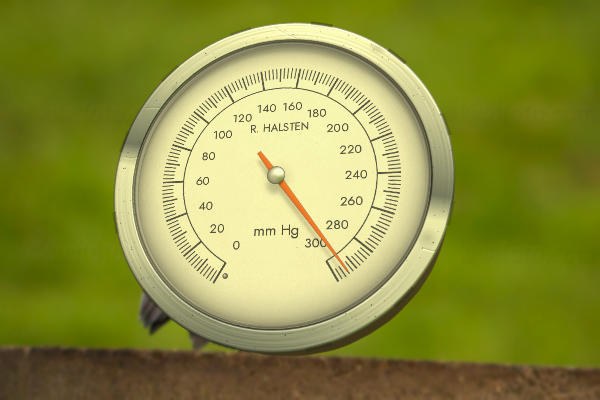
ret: 294 (mmHg)
